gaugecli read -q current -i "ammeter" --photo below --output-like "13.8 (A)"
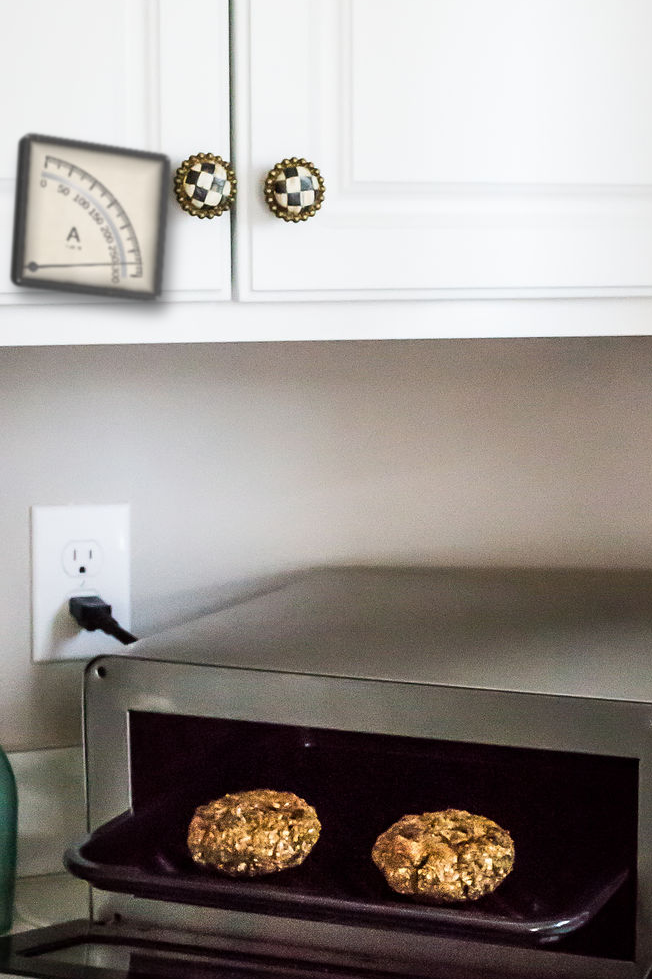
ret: 275 (A)
